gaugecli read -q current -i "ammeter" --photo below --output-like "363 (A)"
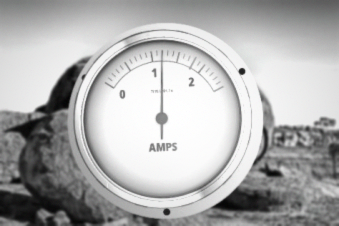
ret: 1.2 (A)
